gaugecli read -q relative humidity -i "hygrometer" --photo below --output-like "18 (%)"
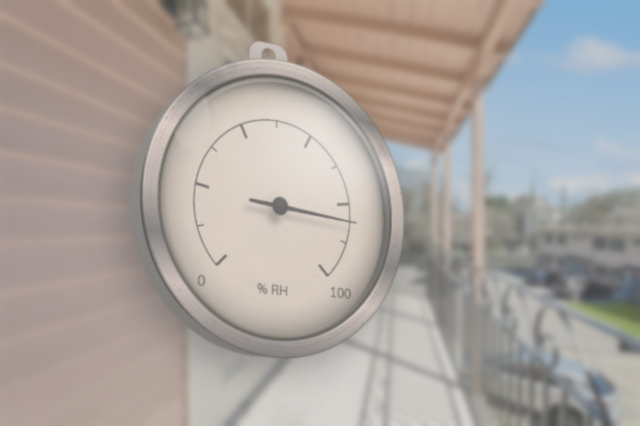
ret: 85 (%)
